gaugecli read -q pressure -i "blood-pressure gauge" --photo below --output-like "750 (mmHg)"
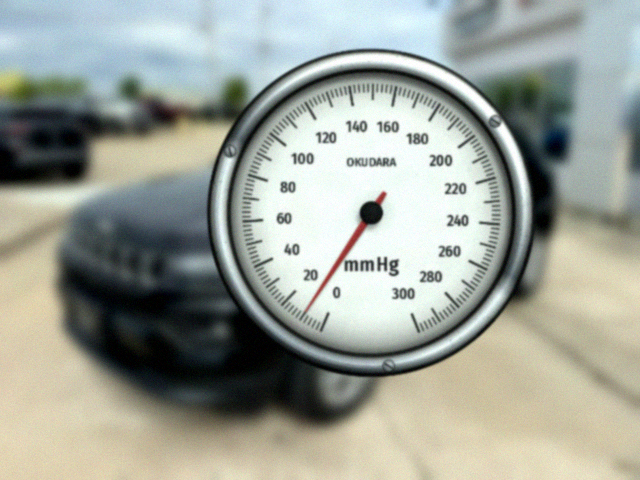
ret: 10 (mmHg)
